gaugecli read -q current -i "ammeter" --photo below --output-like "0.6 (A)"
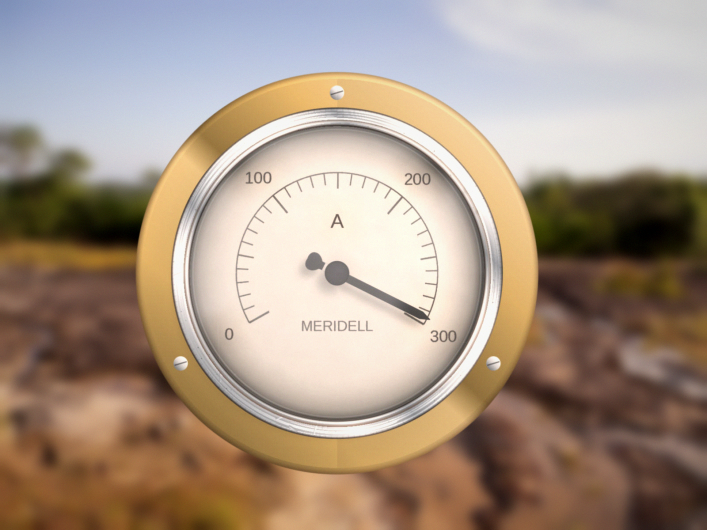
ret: 295 (A)
